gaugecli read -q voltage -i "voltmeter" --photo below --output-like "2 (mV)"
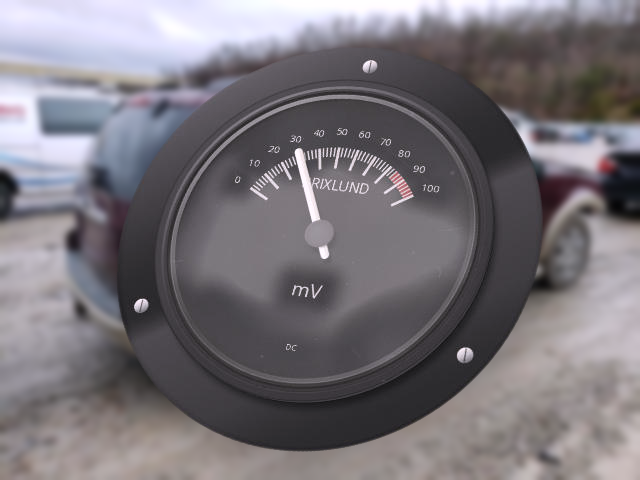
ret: 30 (mV)
